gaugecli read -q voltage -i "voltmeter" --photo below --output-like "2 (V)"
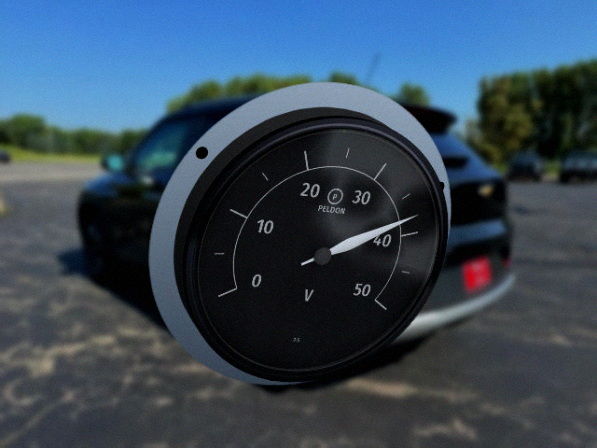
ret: 37.5 (V)
